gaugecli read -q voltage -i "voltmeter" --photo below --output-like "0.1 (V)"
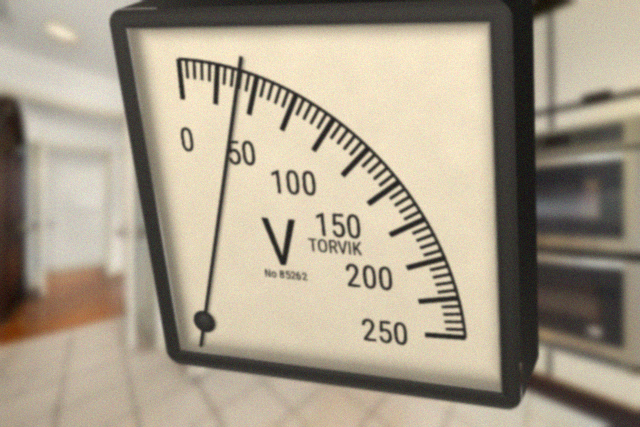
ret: 40 (V)
